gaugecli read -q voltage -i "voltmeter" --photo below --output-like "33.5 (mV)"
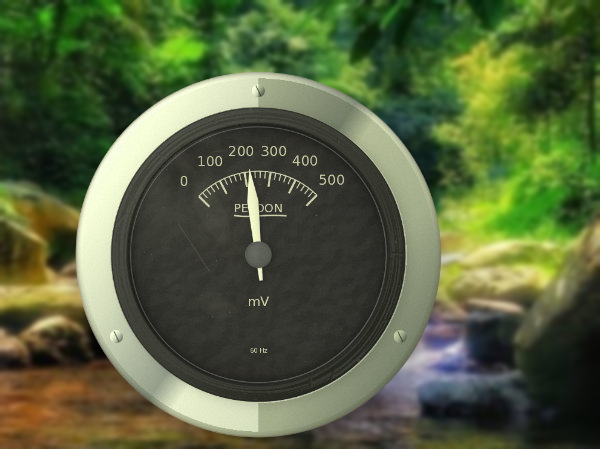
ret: 220 (mV)
